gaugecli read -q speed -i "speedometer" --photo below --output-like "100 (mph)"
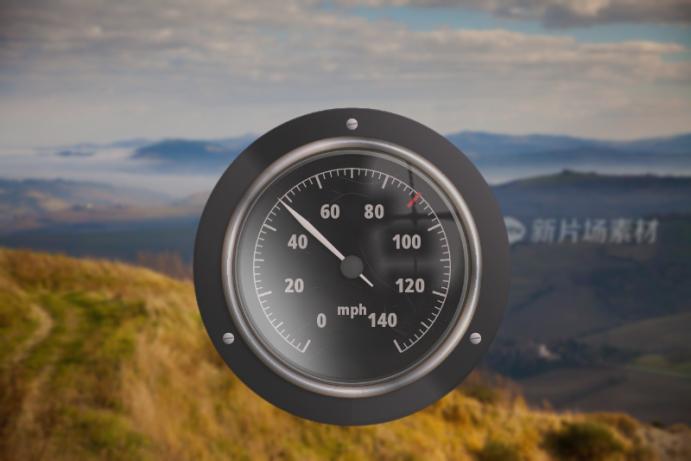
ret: 48 (mph)
